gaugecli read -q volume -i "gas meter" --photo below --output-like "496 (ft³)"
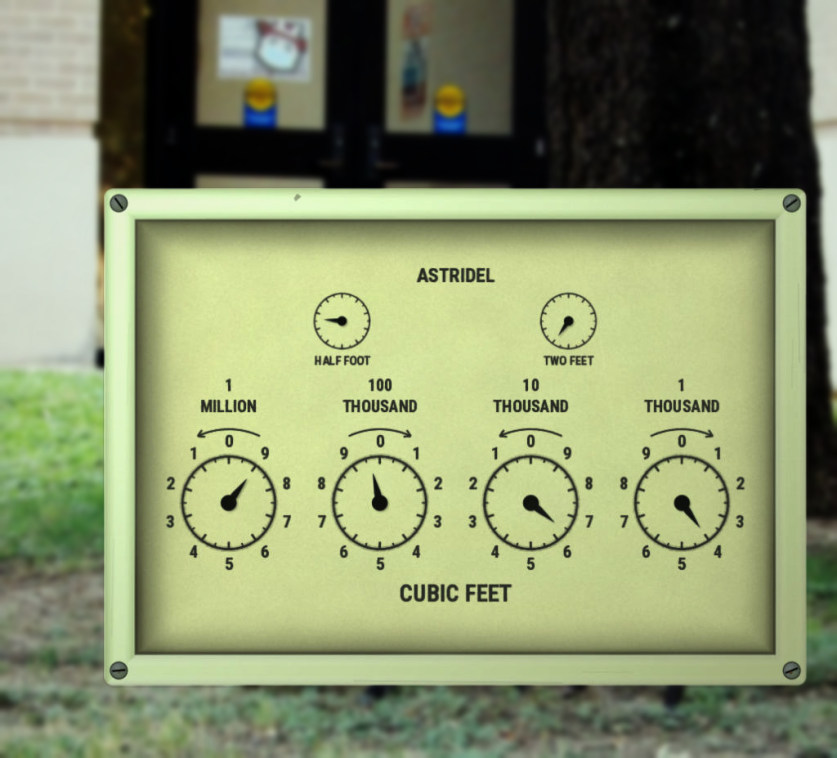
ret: 896400 (ft³)
